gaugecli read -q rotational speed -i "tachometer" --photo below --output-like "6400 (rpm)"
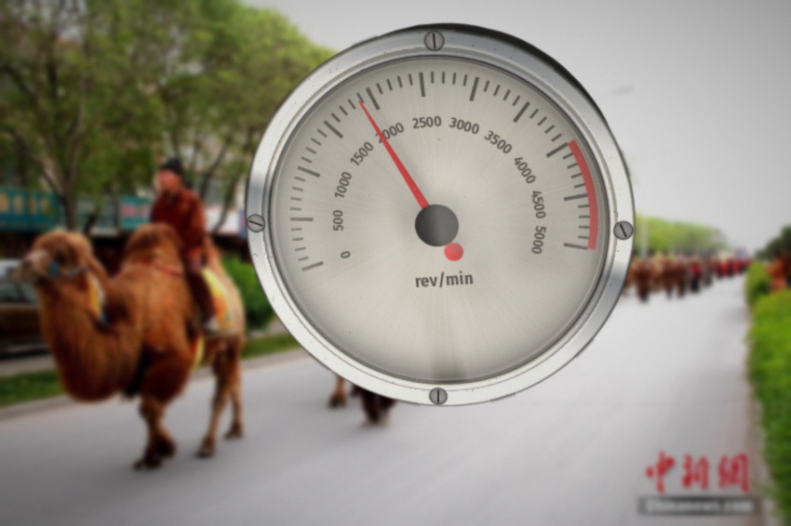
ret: 1900 (rpm)
